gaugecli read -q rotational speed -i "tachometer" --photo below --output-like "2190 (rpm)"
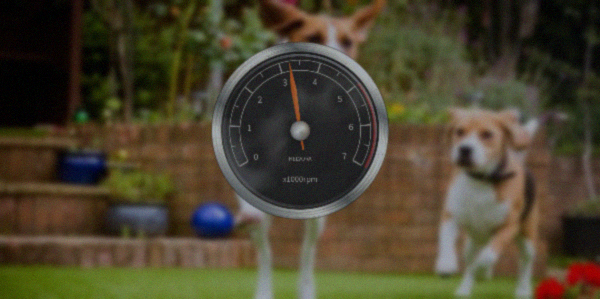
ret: 3250 (rpm)
